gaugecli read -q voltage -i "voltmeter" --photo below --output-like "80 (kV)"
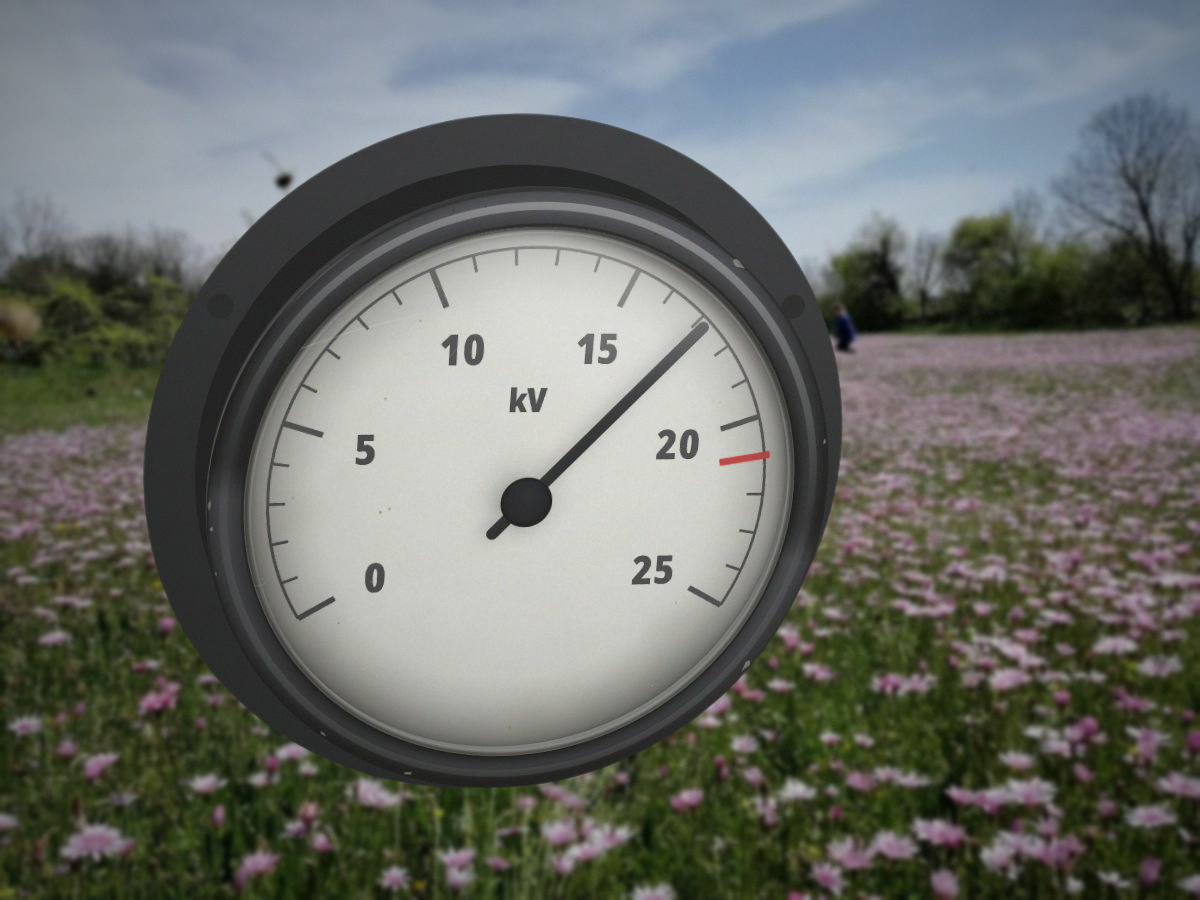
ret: 17 (kV)
